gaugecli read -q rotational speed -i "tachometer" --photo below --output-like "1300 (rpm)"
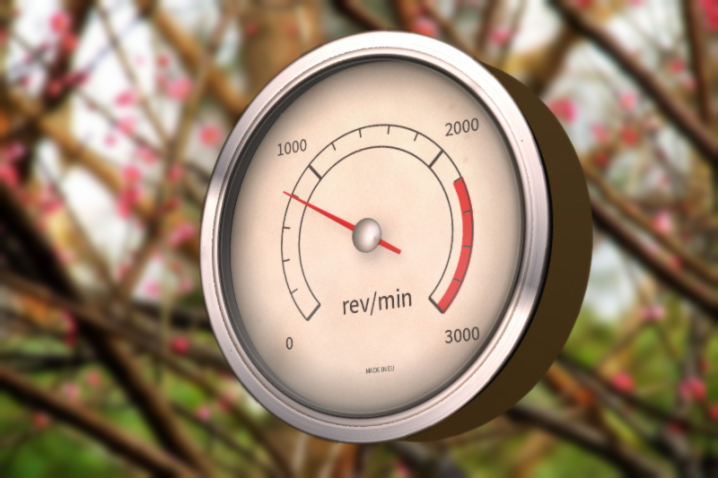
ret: 800 (rpm)
